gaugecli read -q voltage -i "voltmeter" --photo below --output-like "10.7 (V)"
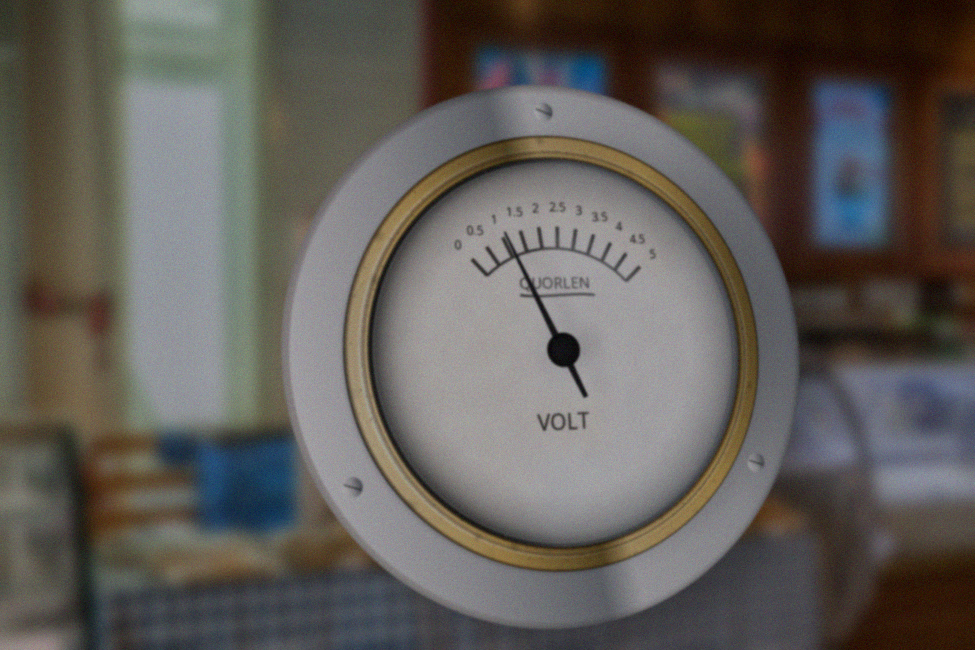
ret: 1 (V)
